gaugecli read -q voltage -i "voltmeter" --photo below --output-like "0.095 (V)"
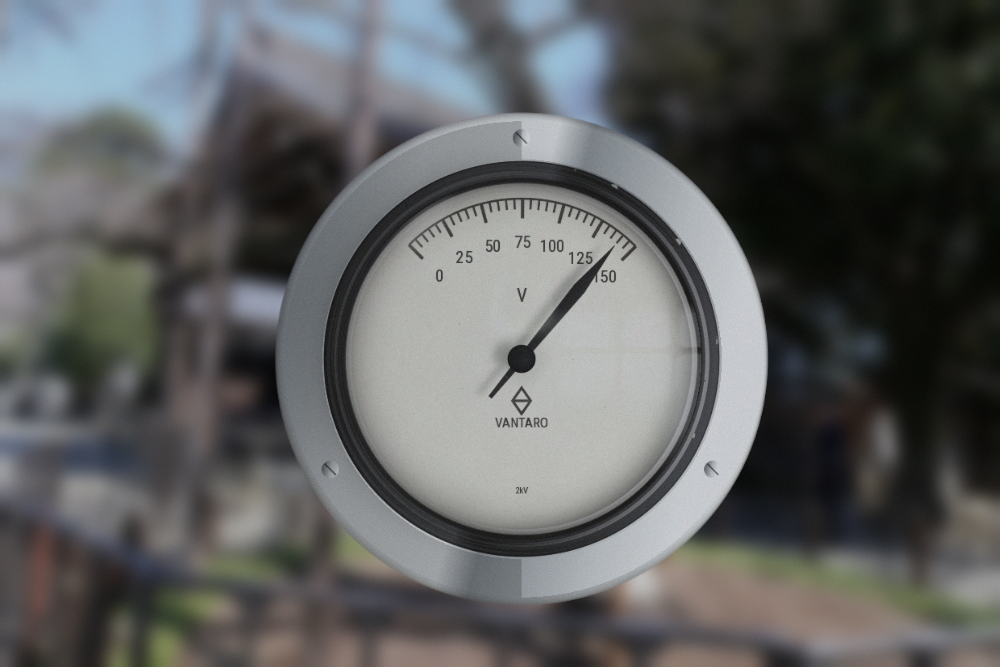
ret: 140 (V)
